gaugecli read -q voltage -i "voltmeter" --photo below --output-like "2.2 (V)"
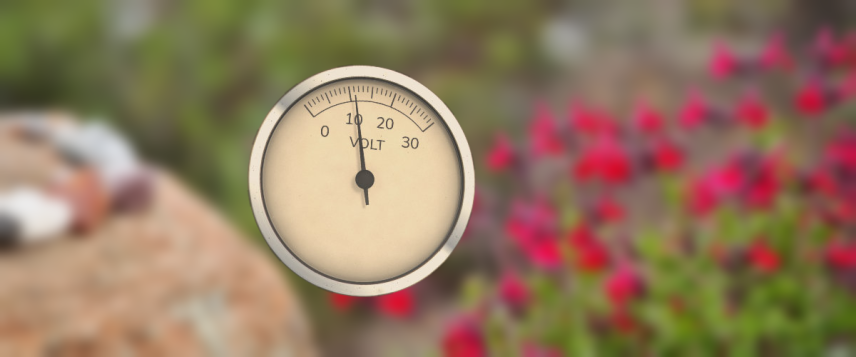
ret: 11 (V)
